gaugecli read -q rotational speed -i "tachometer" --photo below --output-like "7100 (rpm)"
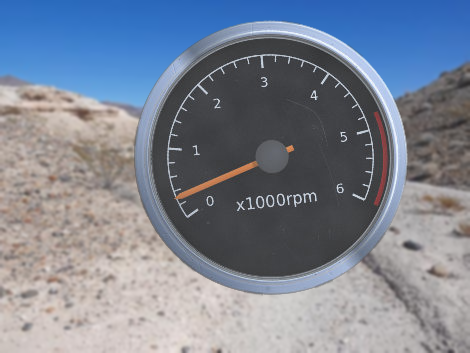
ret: 300 (rpm)
